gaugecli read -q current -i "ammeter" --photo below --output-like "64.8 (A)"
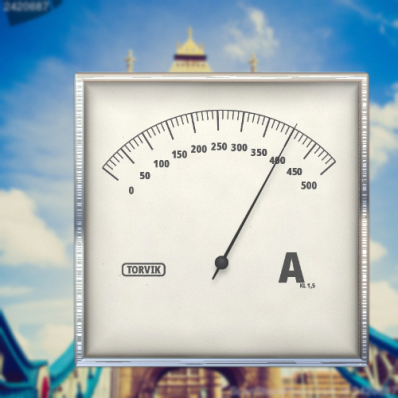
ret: 400 (A)
